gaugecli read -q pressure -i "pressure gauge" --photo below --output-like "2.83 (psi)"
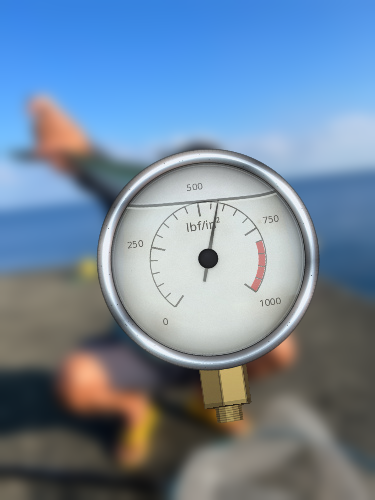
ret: 575 (psi)
